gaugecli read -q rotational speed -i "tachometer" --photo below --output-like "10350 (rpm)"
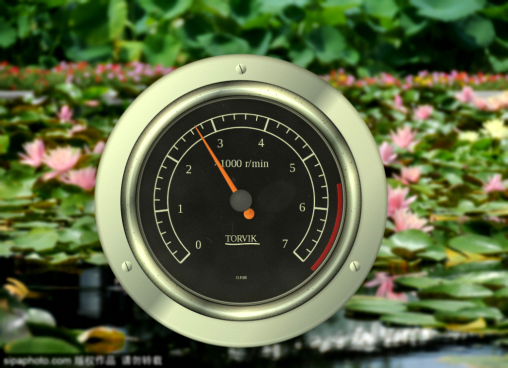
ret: 2700 (rpm)
